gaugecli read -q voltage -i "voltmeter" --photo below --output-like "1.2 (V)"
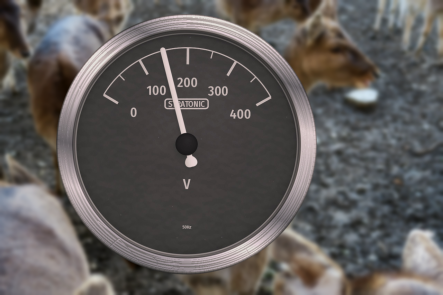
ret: 150 (V)
